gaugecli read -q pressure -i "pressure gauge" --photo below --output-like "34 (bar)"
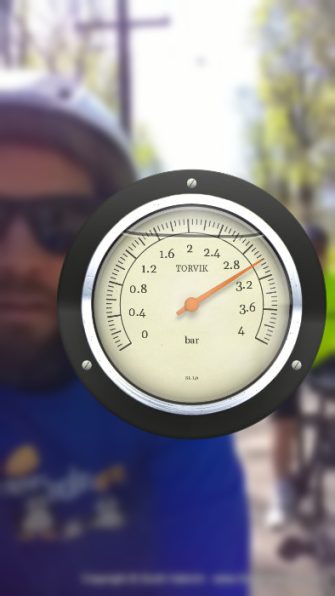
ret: 3 (bar)
